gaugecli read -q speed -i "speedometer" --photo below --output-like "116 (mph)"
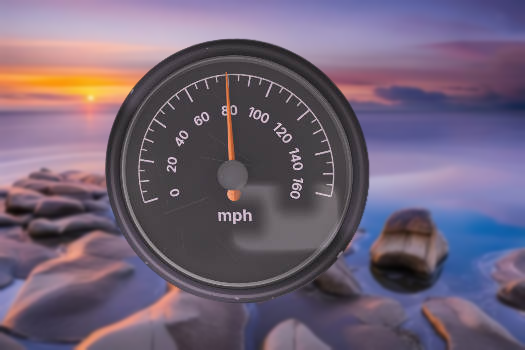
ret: 80 (mph)
